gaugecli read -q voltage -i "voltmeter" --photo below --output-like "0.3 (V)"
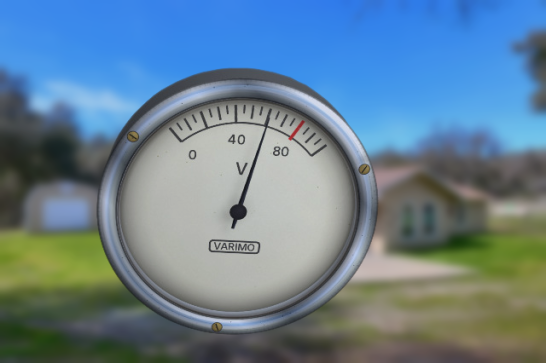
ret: 60 (V)
